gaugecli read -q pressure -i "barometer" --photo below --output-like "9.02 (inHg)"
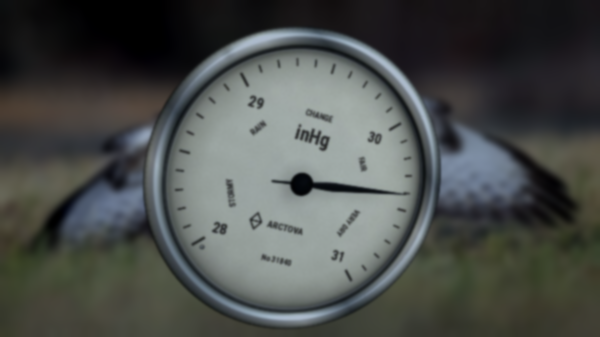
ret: 30.4 (inHg)
